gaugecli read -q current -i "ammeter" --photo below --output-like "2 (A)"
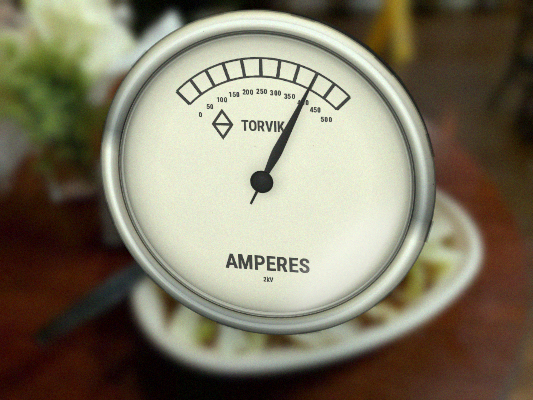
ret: 400 (A)
